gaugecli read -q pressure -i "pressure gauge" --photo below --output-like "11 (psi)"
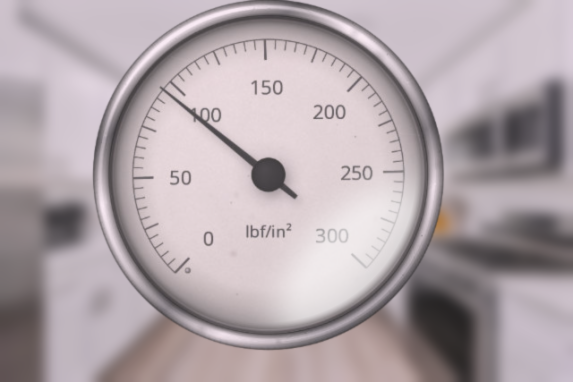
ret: 95 (psi)
